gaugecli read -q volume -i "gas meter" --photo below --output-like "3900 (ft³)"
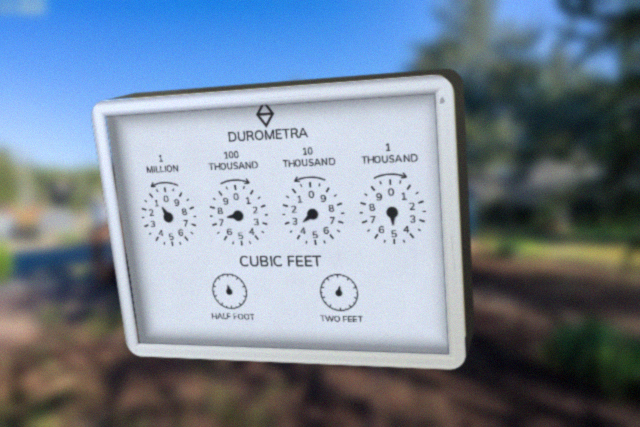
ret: 73500 (ft³)
